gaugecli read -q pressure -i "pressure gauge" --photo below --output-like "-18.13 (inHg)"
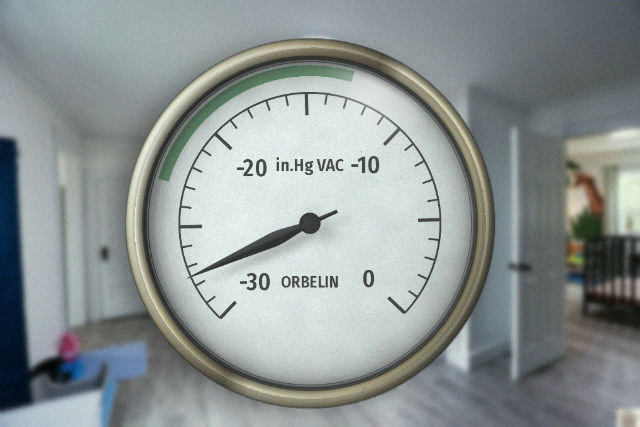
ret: -27.5 (inHg)
